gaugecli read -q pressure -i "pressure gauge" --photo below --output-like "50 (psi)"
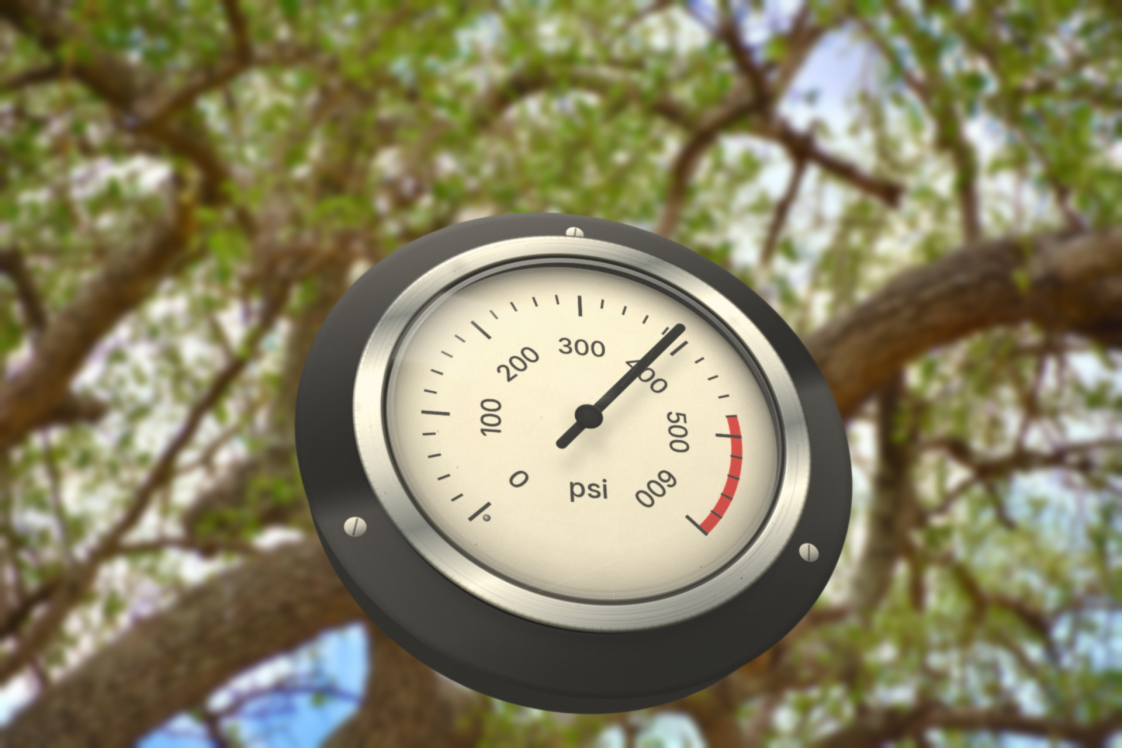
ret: 390 (psi)
